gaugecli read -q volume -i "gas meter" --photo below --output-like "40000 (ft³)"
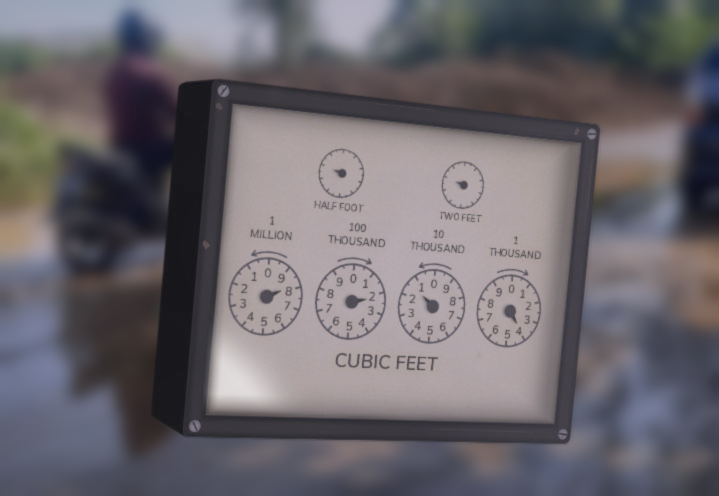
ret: 821400 (ft³)
